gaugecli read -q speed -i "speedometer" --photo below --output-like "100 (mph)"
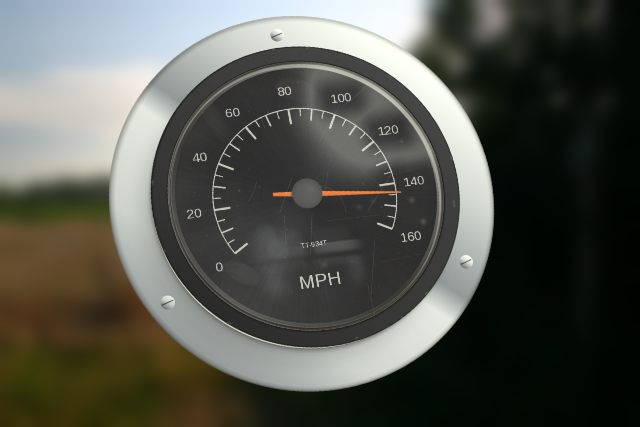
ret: 145 (mph)
